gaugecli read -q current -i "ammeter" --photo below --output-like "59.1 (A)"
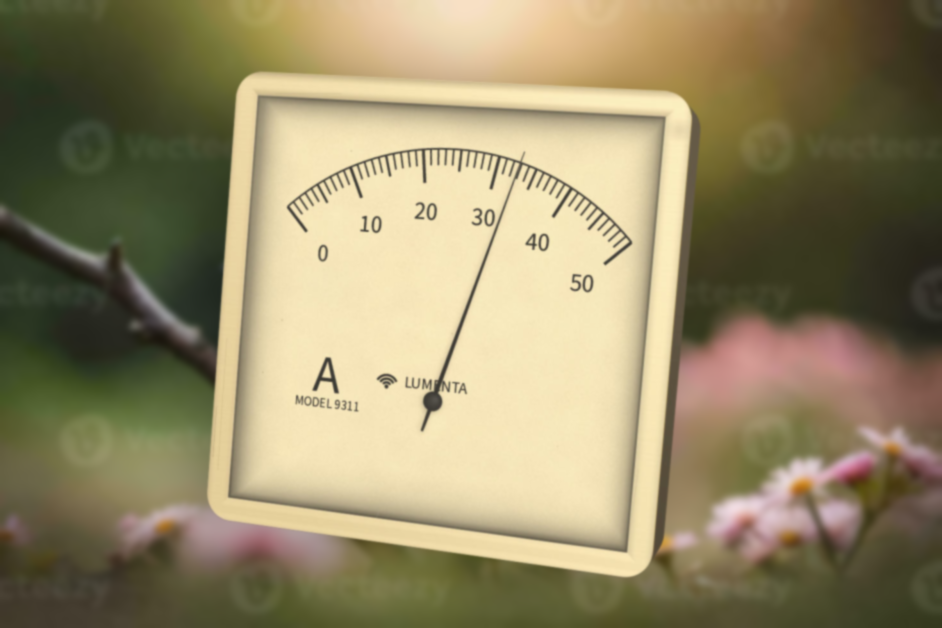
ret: 33 (A)
